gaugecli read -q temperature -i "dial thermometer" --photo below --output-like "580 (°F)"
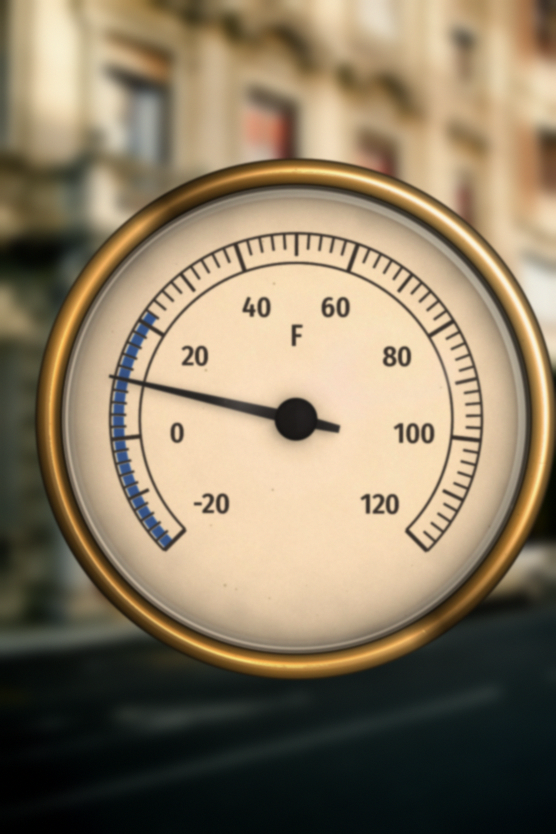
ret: 10 (°F)
